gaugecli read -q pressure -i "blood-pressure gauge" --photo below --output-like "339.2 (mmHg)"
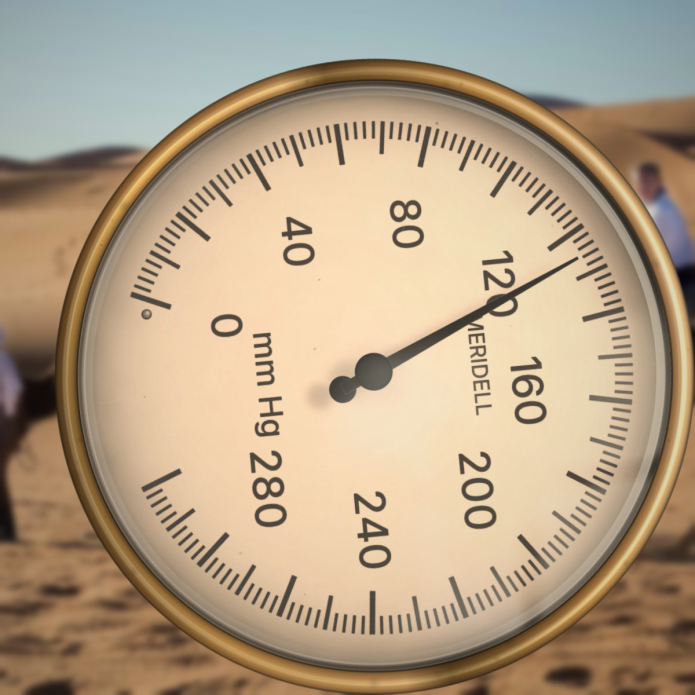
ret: 126 (mmHg)
